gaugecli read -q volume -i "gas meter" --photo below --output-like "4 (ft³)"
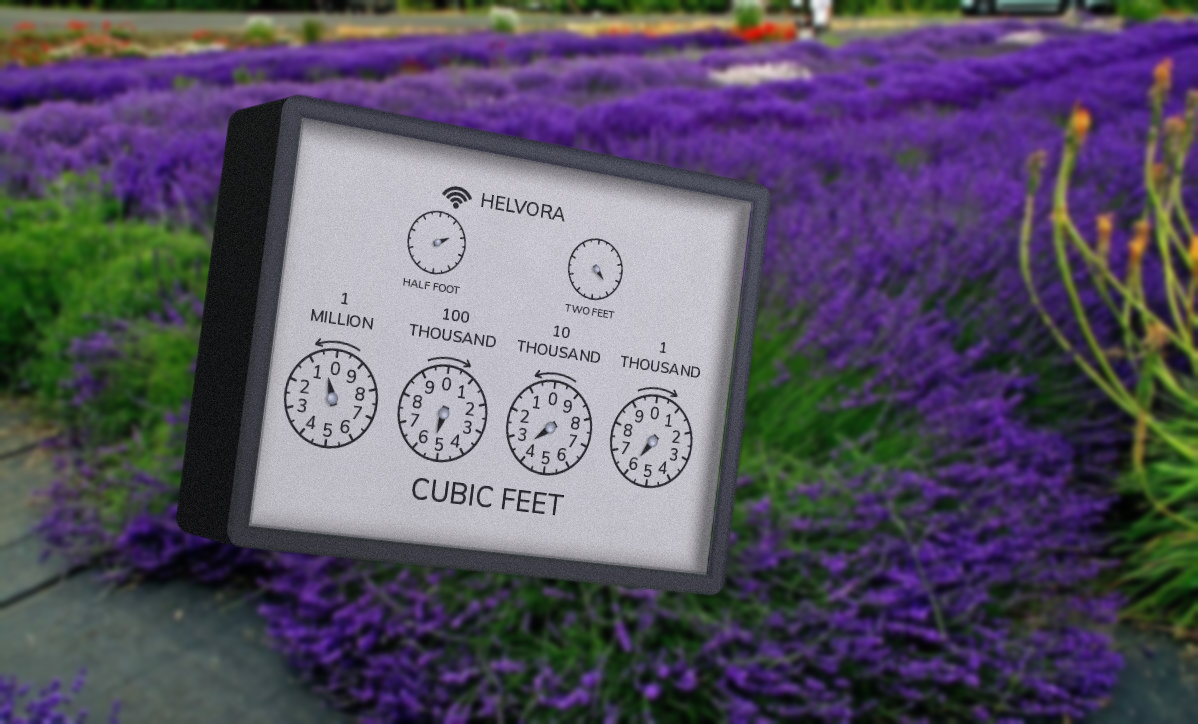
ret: 53600 (ft³)
